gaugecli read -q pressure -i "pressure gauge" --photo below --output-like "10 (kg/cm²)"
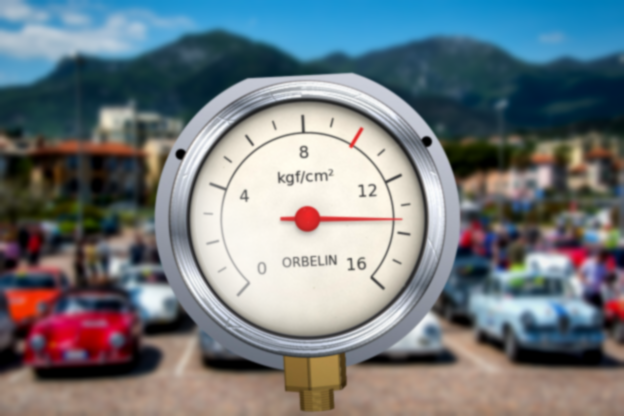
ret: 13.5 (kg/cm²)
